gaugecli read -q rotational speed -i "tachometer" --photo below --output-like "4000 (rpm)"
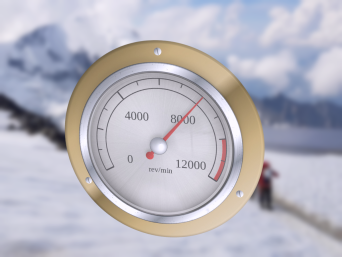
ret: 8000 (rpm)
